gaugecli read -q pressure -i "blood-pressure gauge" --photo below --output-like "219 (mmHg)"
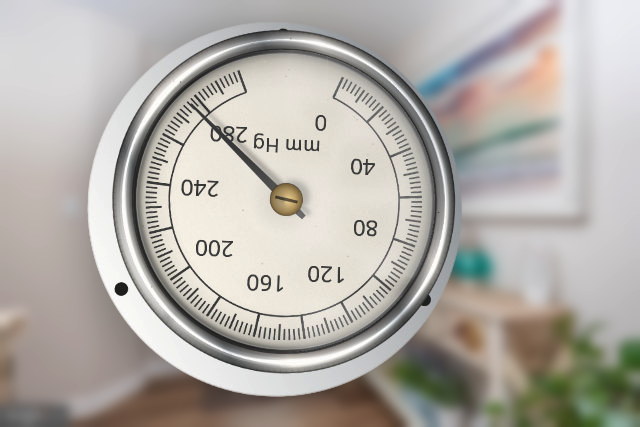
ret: 276 (mmHg)
